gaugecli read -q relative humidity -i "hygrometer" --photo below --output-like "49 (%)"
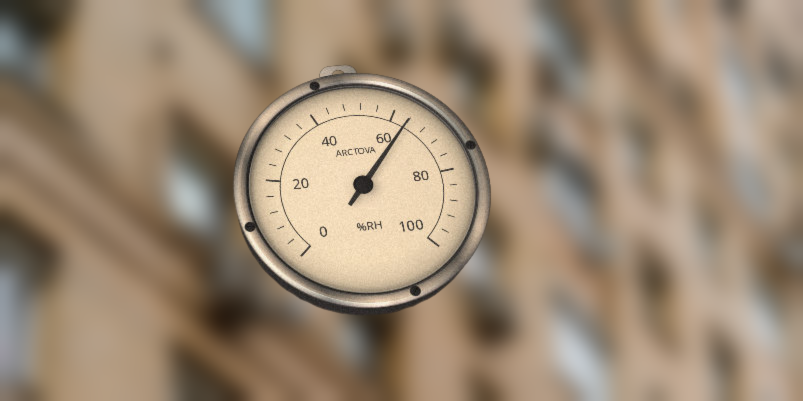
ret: 64 (%)
